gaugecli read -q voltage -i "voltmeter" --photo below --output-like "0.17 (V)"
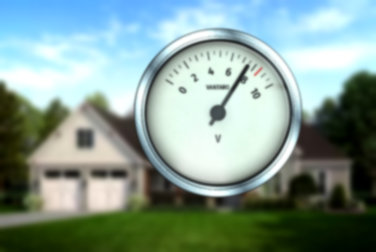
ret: 7.5 (V)
